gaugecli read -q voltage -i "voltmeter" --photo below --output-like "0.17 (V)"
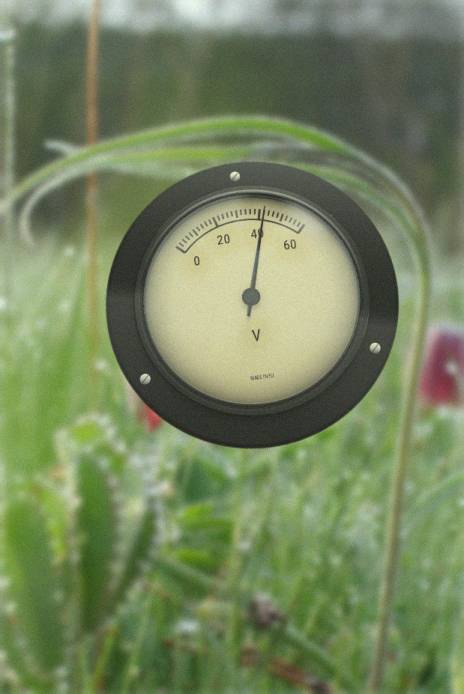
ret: 42 (V)
